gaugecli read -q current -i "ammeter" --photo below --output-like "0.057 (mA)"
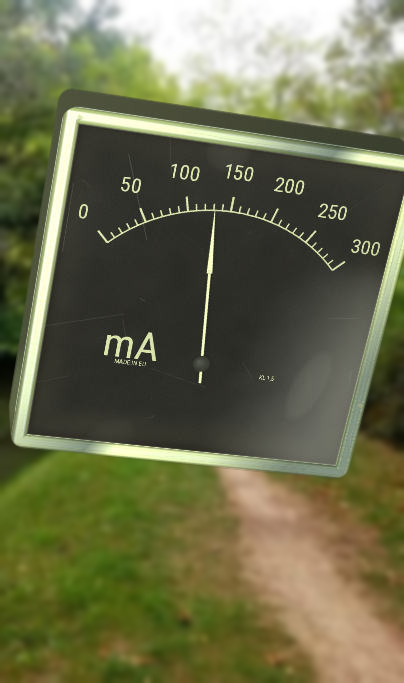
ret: 130 (mA)
